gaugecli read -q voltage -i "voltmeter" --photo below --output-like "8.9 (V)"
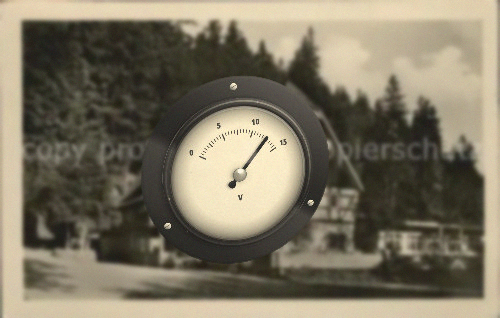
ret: 12.5 (V)
